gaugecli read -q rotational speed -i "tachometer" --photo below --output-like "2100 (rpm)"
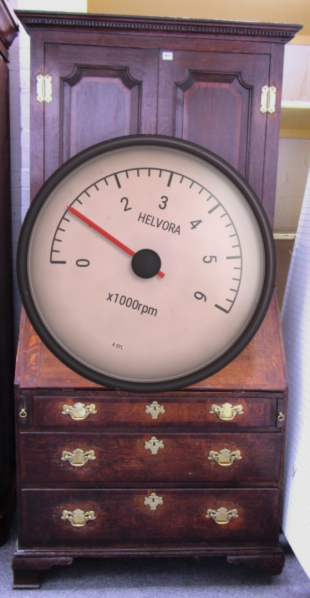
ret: 1000 (rpm)
